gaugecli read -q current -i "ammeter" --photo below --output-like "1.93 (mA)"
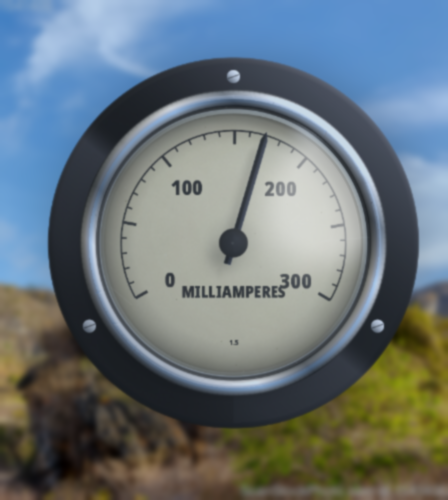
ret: 170 (mA)
